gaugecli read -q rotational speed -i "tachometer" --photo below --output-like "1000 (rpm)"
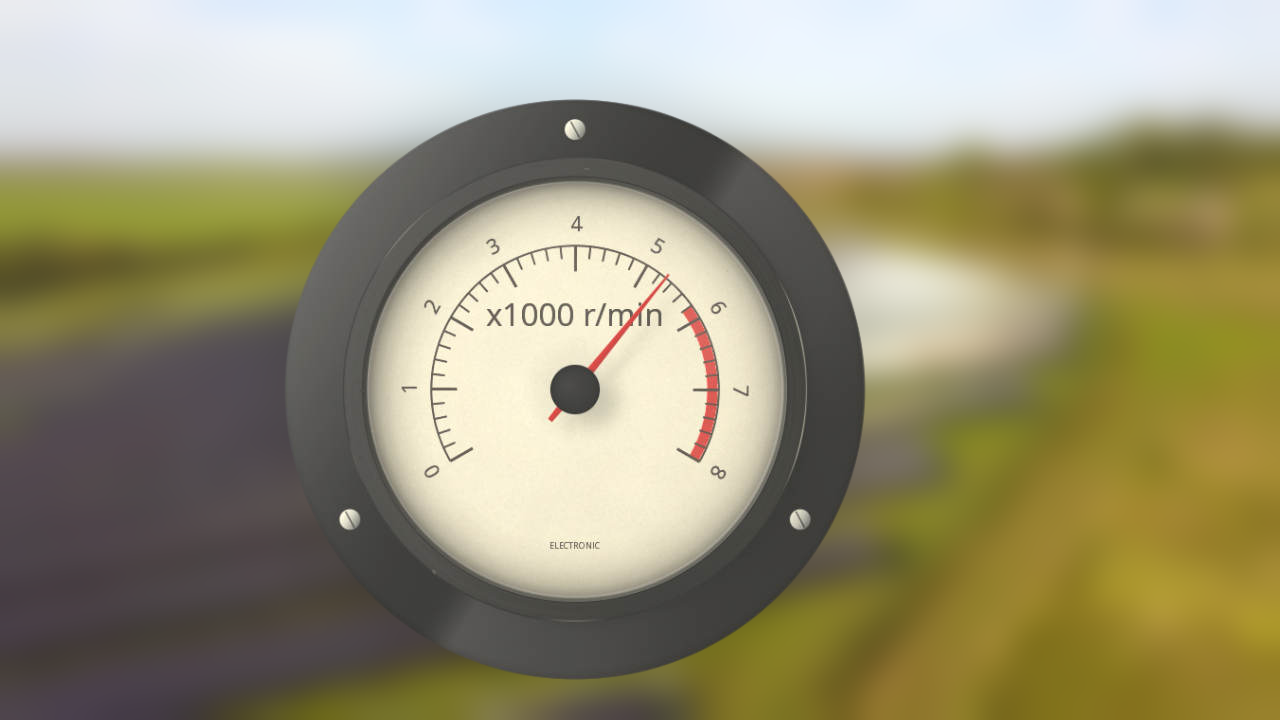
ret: 5300 (rpm)
